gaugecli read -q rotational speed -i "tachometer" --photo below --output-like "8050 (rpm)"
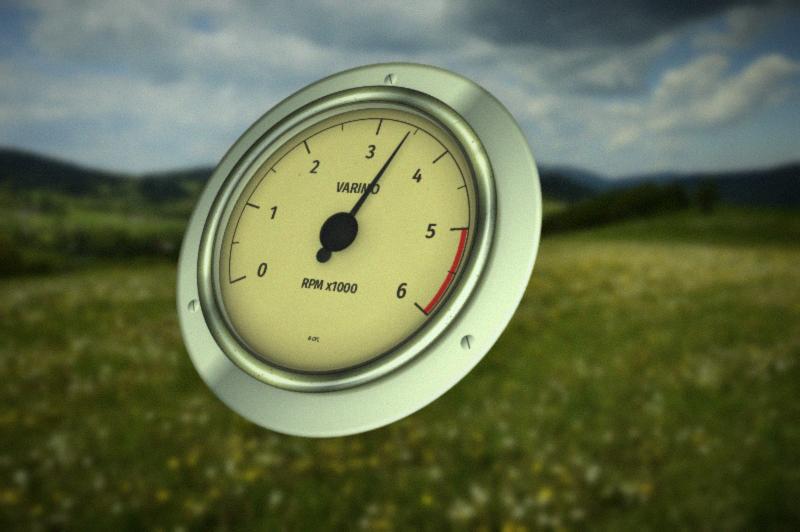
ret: 3500 (rpm)
